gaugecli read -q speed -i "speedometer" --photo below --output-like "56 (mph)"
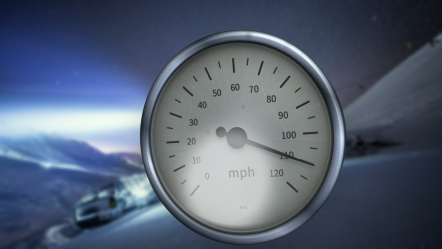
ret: 110 (mph)
